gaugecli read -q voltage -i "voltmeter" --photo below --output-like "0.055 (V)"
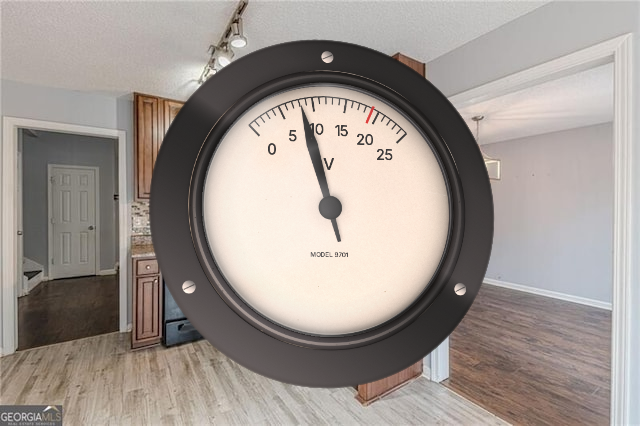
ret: 8 (V)
